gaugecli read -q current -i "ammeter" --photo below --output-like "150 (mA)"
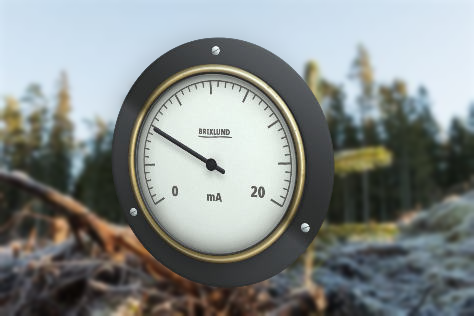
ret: 5 (mA)
